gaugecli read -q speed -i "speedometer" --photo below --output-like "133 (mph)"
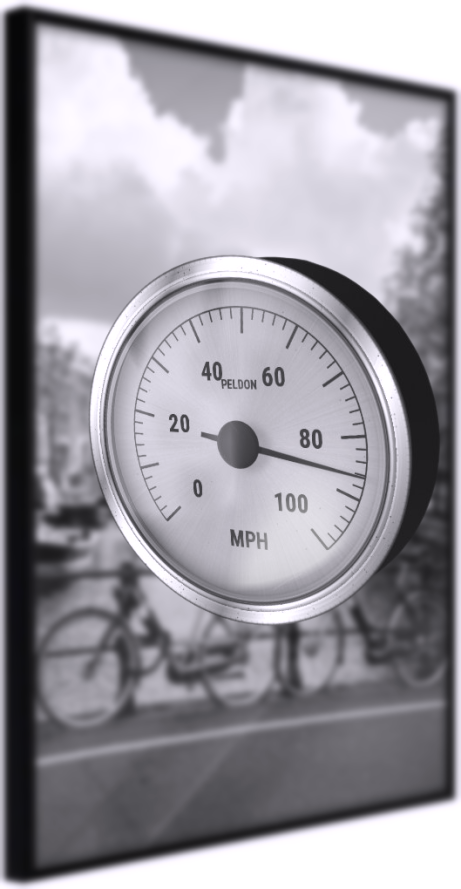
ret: 86 (mph)
